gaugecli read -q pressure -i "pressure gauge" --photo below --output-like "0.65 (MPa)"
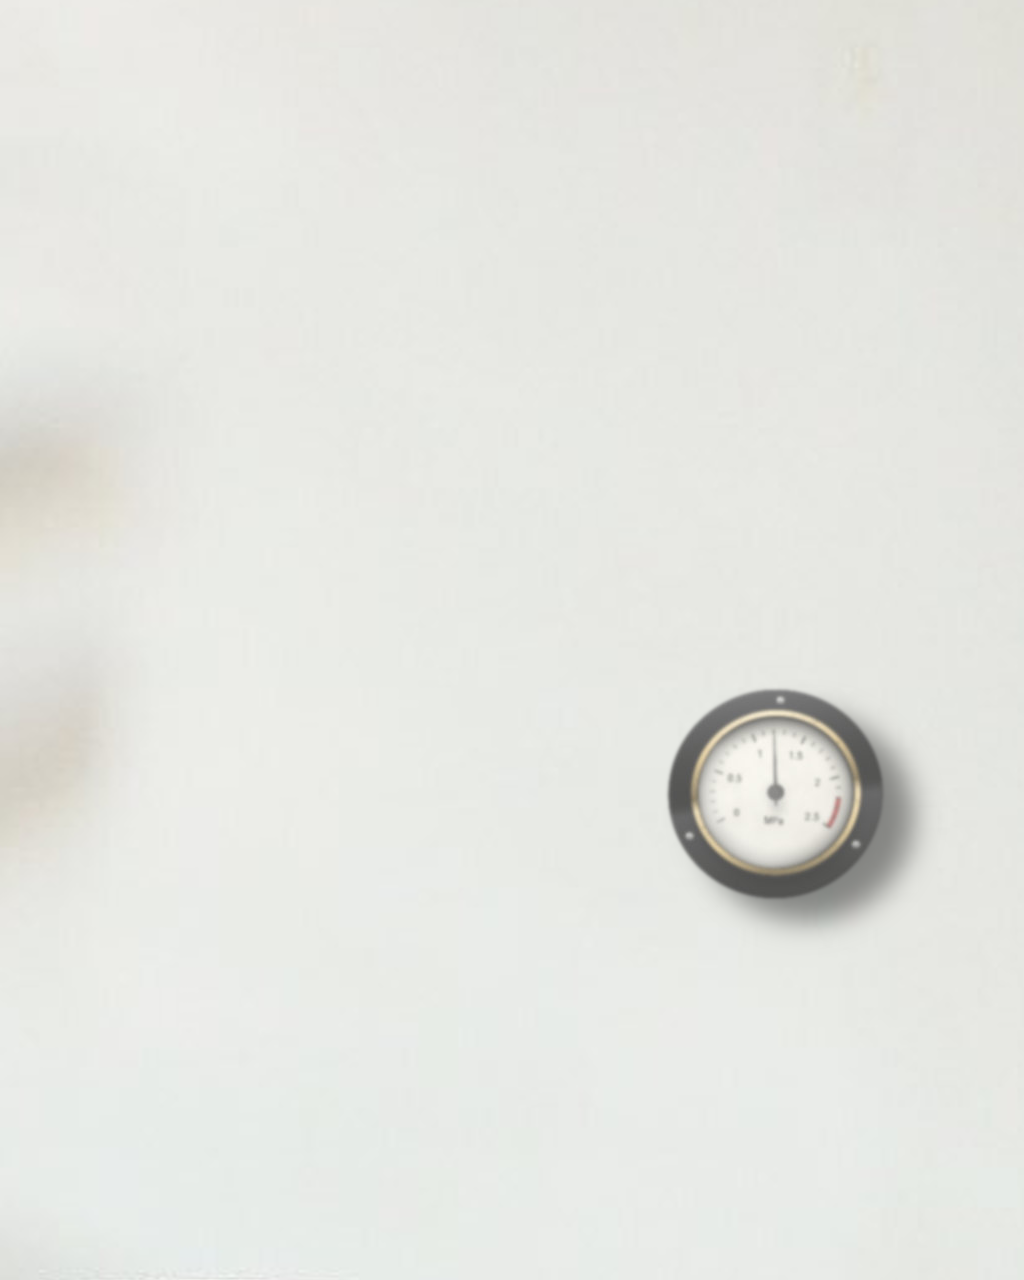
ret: 1.2 (MPa)
